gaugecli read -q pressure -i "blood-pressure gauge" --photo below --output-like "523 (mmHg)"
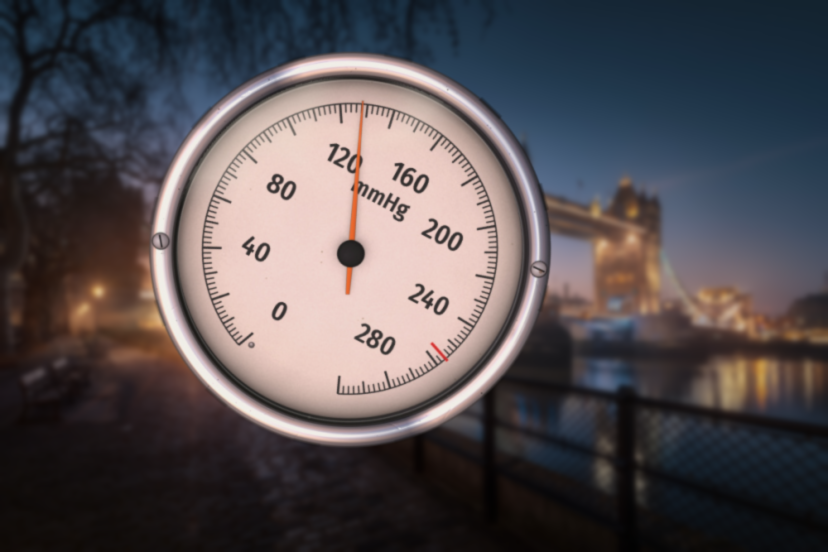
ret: 128 (mmHg)
